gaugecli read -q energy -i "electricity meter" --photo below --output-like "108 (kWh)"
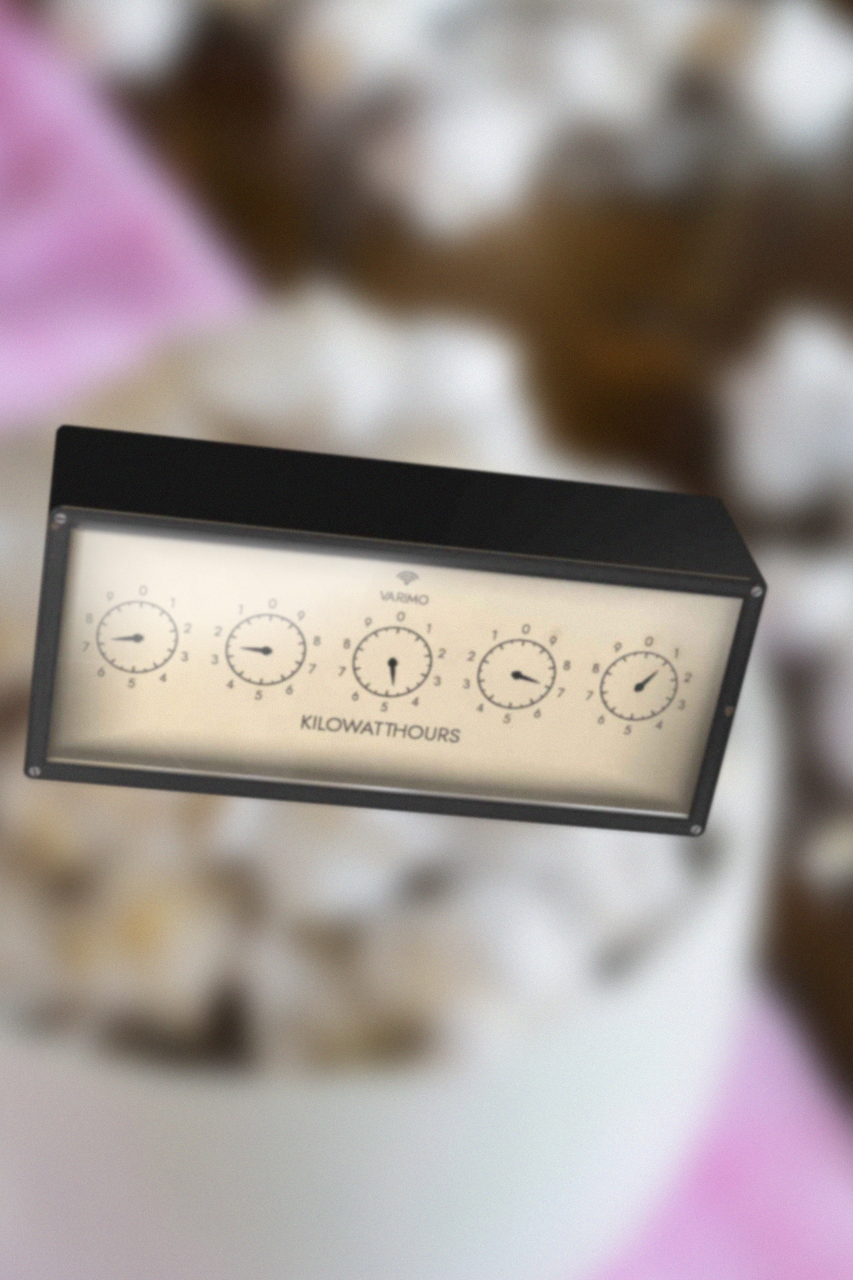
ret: 72471 (kWh)
